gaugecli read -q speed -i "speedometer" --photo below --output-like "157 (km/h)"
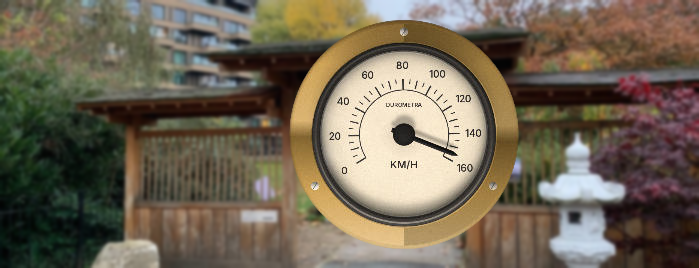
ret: 155 (km/h)
